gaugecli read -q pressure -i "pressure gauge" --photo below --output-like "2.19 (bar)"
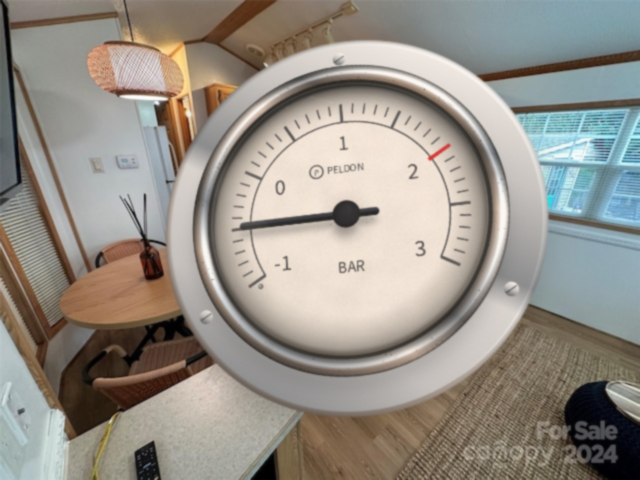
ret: -0.5 (bar)
